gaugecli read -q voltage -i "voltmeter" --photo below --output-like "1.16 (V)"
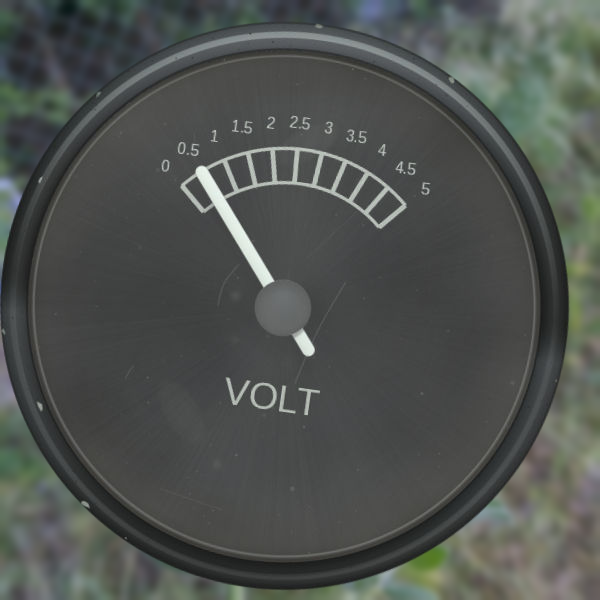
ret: 0.5 (V)
